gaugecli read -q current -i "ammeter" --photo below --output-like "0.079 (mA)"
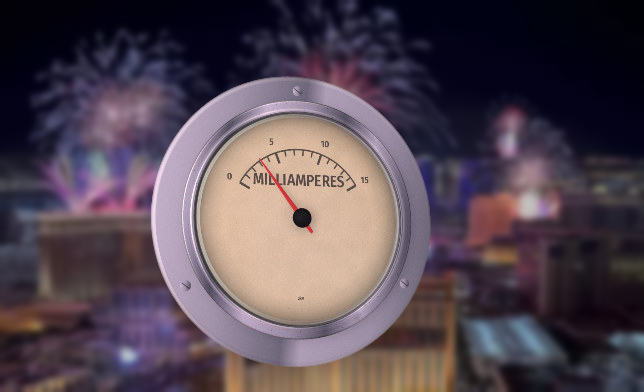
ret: 3 (mA)
